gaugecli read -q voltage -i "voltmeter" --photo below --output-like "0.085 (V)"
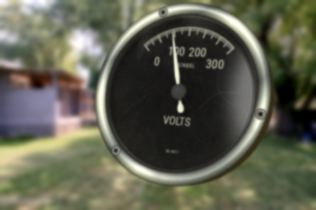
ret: 100 (V)
